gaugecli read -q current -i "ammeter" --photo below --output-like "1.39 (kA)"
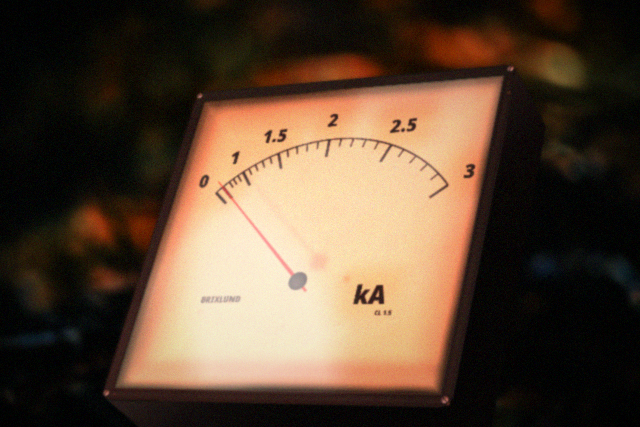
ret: 0.5 (kA)
